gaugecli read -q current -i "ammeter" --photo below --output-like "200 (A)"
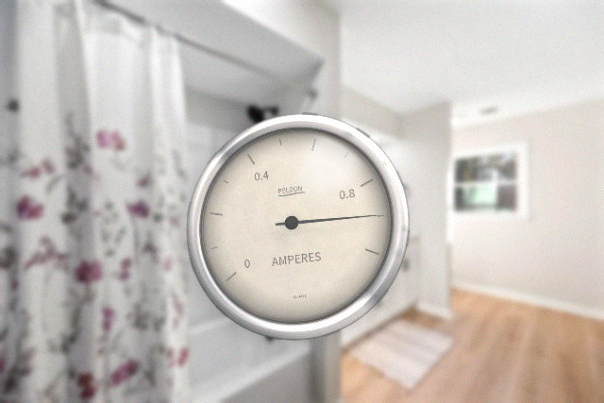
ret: 0.9 (A)
